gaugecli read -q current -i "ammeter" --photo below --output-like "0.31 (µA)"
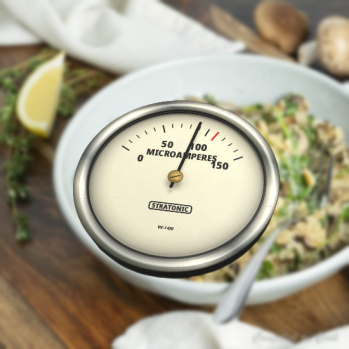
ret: 90 (µA)
